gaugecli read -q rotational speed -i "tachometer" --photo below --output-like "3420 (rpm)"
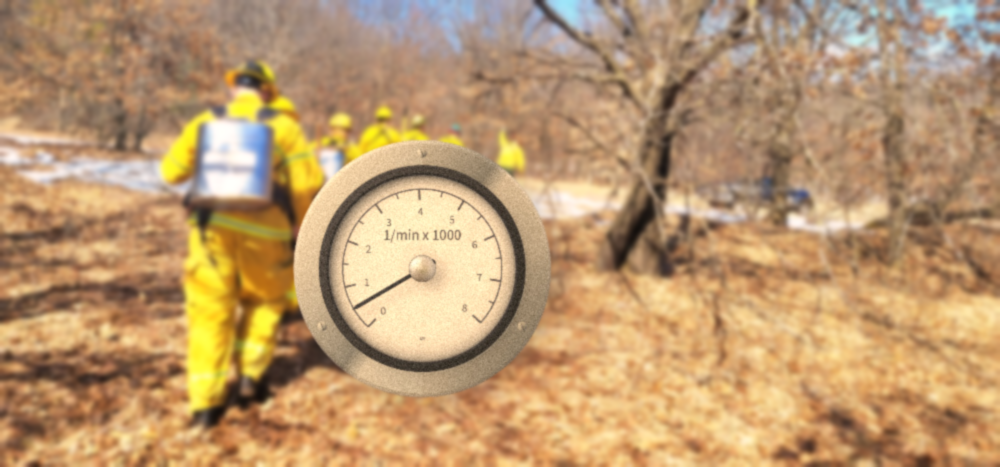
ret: 500 (rpm)
